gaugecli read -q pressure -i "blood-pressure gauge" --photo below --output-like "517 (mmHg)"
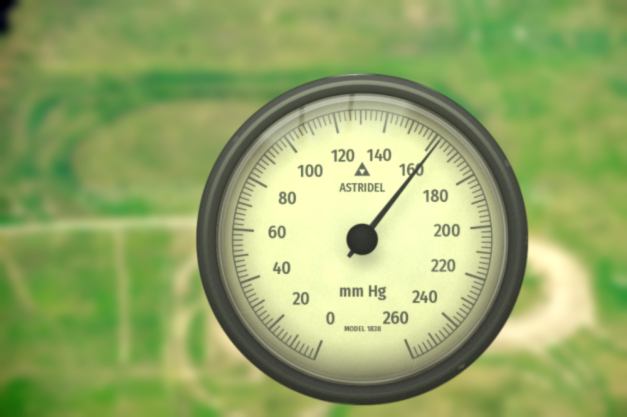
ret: 162 (mmHg)
